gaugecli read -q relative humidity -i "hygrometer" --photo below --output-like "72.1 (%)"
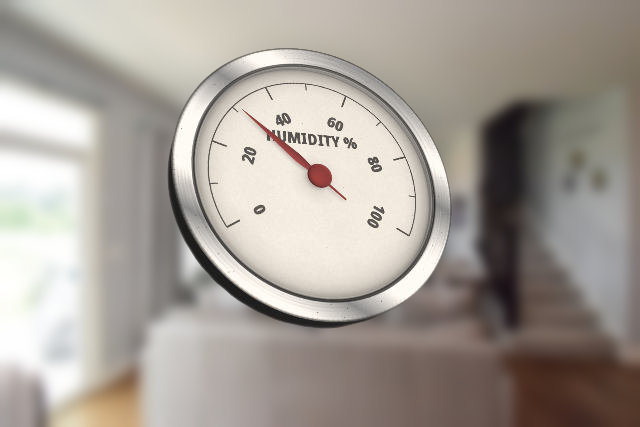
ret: 30 (%)
